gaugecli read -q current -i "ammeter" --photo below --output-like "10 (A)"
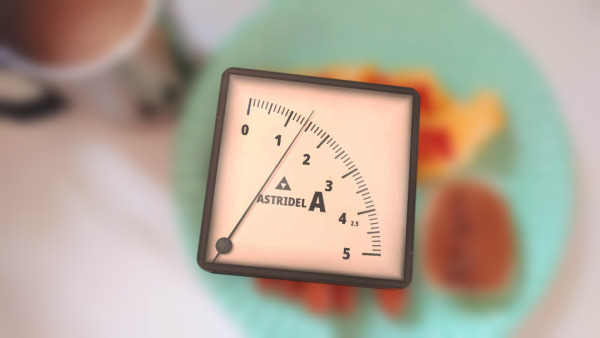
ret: 1.4 (A)
